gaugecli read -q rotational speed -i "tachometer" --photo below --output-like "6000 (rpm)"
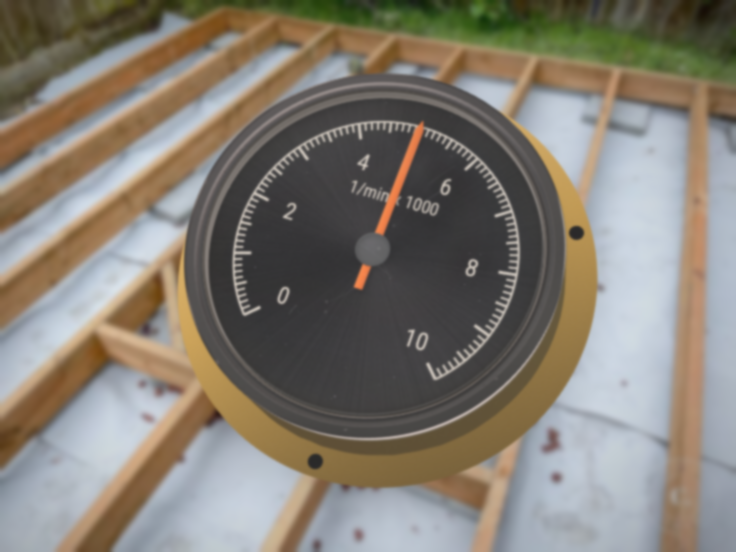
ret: 5000 (rpm)
